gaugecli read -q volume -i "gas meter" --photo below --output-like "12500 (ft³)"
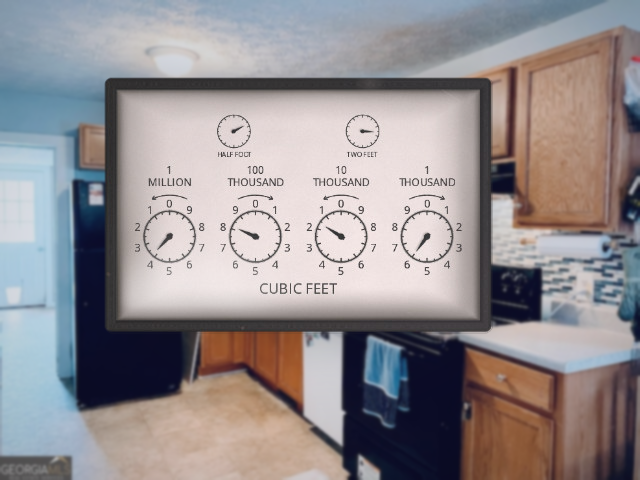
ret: 381600 (ft³)
